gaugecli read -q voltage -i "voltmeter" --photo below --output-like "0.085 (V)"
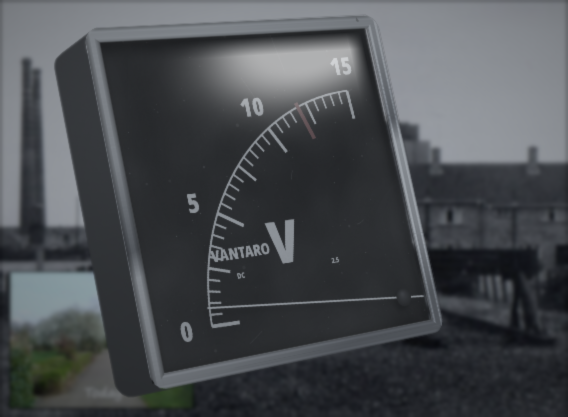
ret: 0.75 (V)
